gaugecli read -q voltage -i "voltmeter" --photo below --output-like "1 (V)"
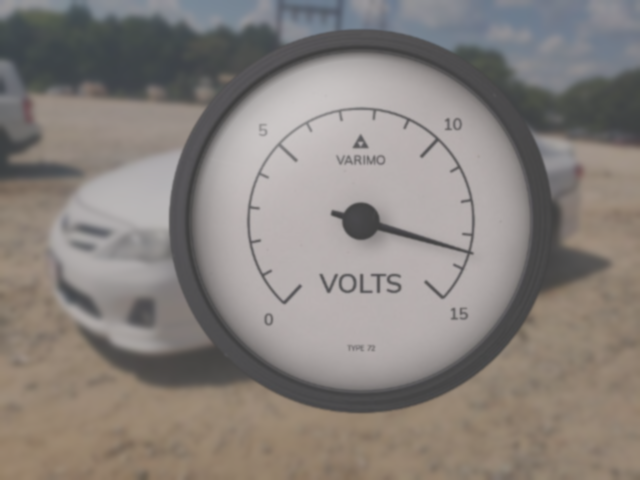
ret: 13.5 (V)
